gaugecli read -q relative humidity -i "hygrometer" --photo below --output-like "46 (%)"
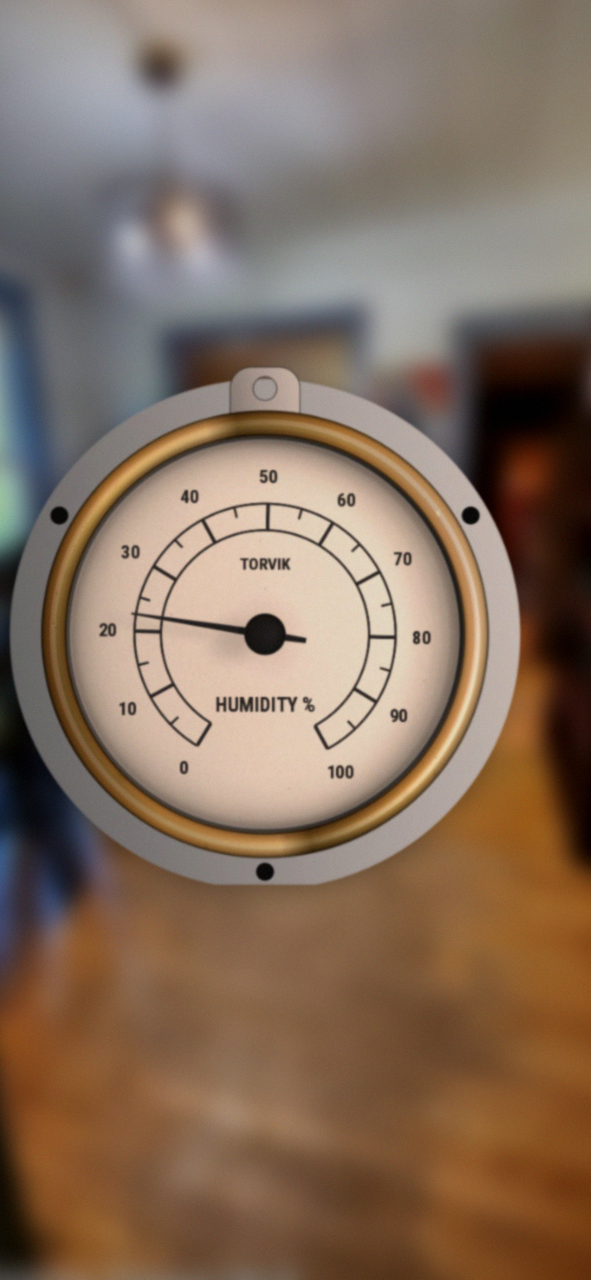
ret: 22.5 (%)
